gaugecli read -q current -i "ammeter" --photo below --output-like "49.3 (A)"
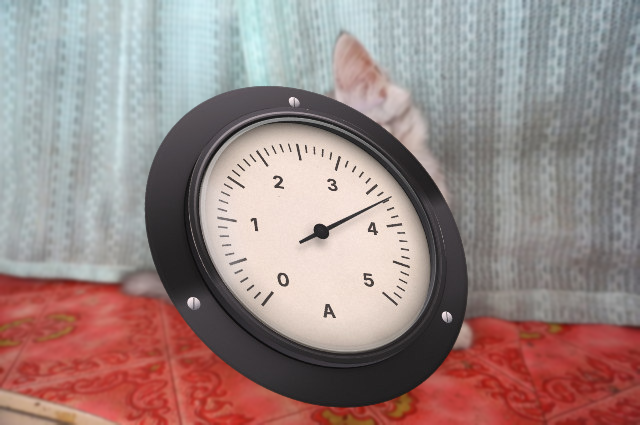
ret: 3.7 (A)
